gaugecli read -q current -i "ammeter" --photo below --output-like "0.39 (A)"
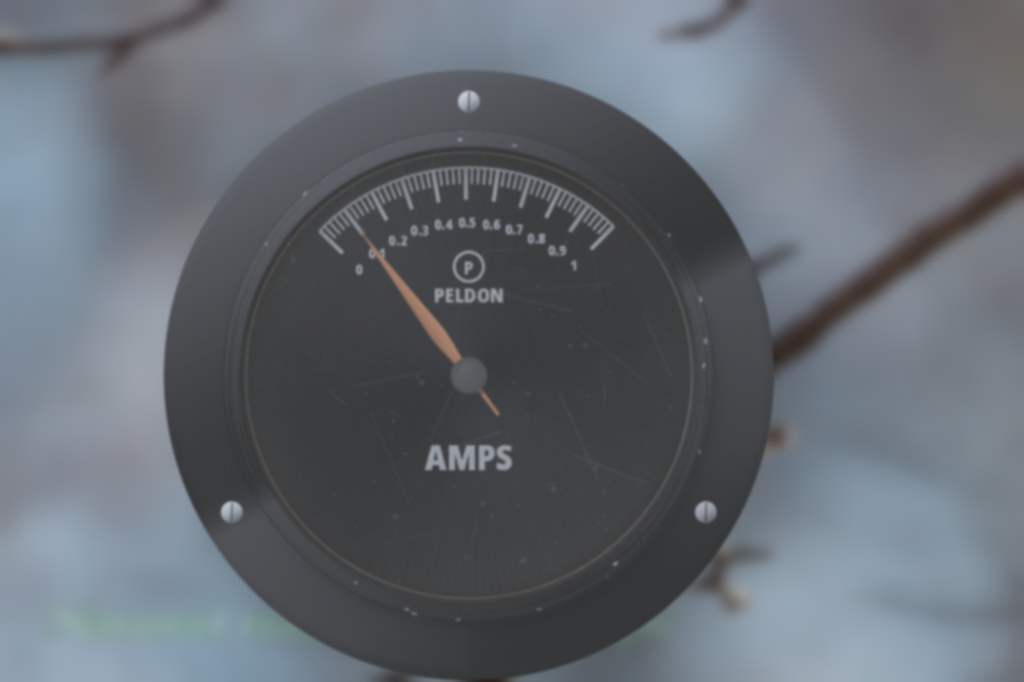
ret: 0.1 (A)
